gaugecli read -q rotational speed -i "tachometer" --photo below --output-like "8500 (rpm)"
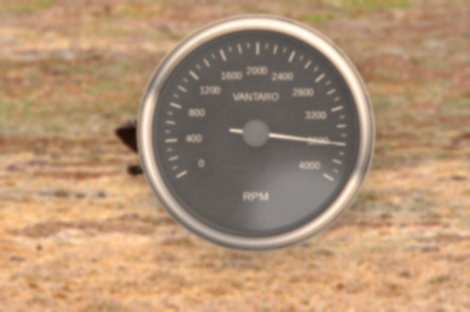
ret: 3600 (rpm)
